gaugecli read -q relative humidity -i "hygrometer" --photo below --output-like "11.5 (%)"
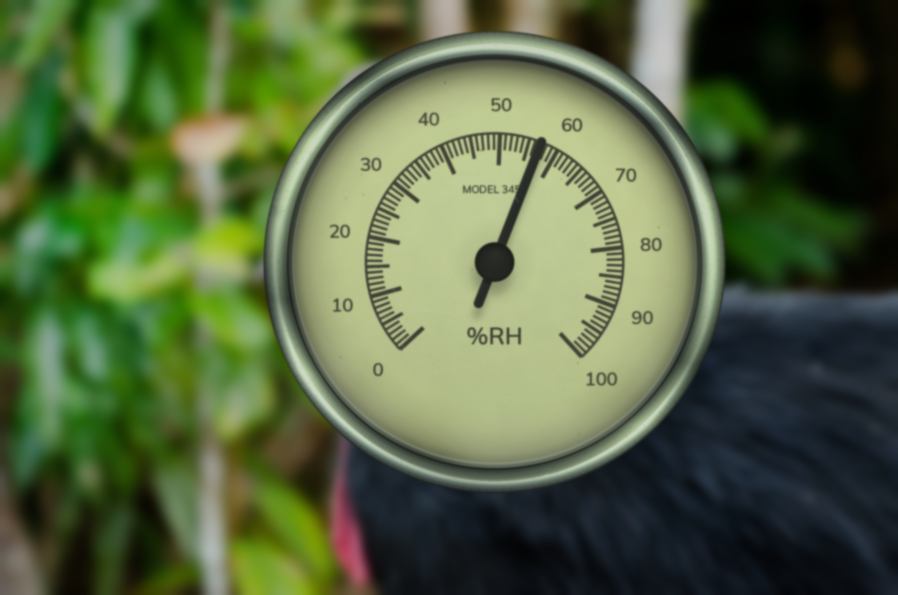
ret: 57 (%)
